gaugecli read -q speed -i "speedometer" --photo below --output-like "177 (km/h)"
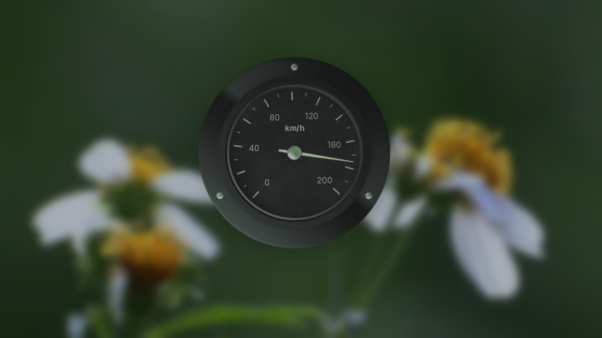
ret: 175 (km/h)
